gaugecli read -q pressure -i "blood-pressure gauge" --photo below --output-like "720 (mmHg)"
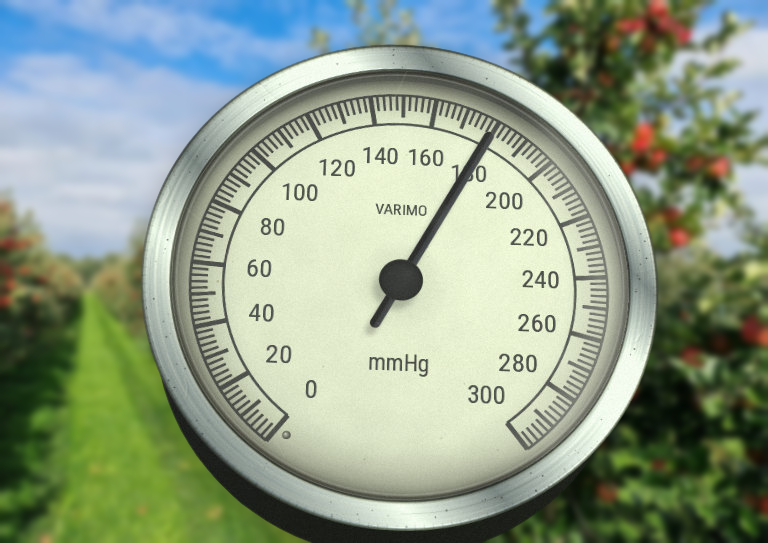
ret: 180 (mmHg)
